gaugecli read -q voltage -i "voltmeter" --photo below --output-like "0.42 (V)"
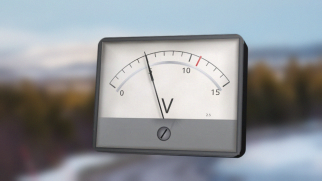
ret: 5 (V)
